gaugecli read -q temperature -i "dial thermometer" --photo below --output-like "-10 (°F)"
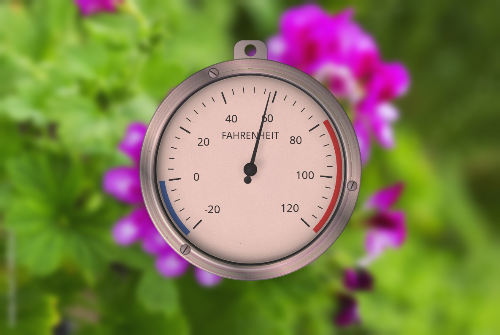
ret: 58 (°F)
